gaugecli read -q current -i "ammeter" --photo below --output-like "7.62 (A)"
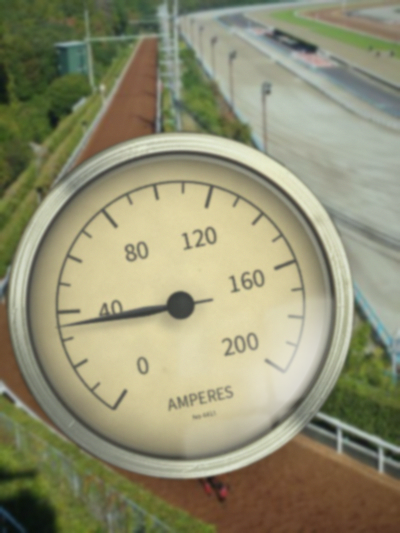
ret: 35 (A)
